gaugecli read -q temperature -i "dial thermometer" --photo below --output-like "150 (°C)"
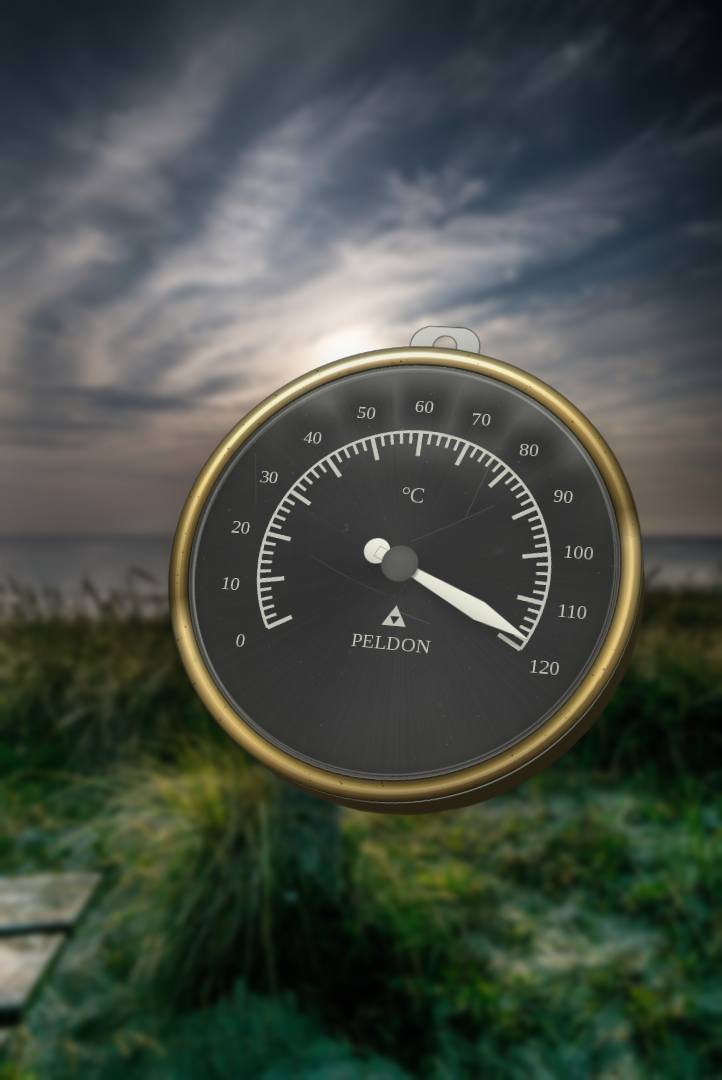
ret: 118 (°C)
